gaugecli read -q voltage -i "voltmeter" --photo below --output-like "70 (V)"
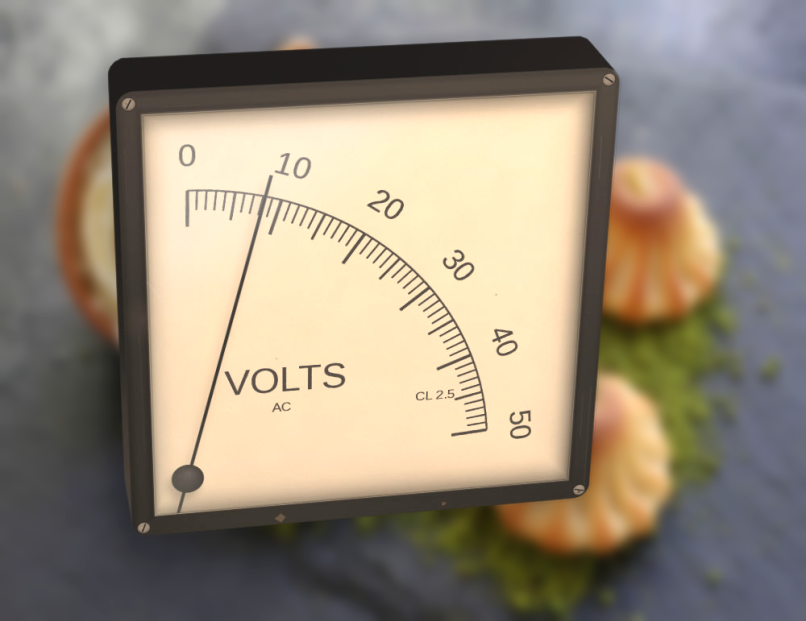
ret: 8 (V)
